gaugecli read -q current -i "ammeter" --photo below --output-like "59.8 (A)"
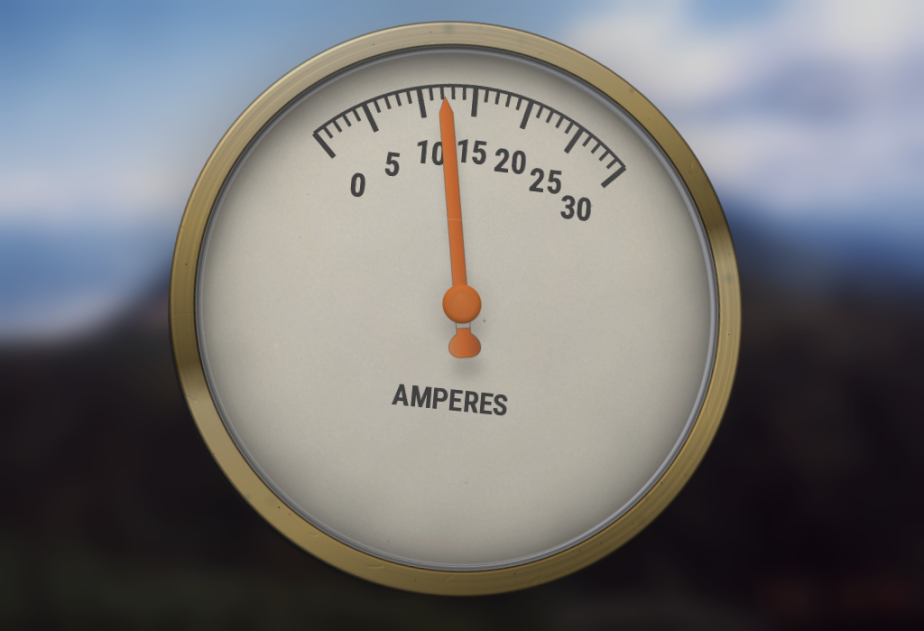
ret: 12 (A)
